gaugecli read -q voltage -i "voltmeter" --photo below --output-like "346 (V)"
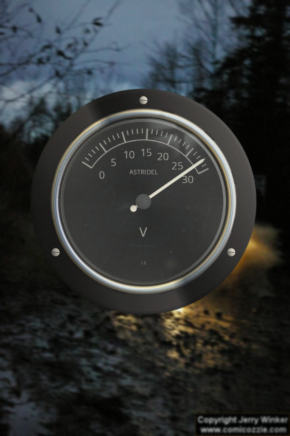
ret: 28 (V)
